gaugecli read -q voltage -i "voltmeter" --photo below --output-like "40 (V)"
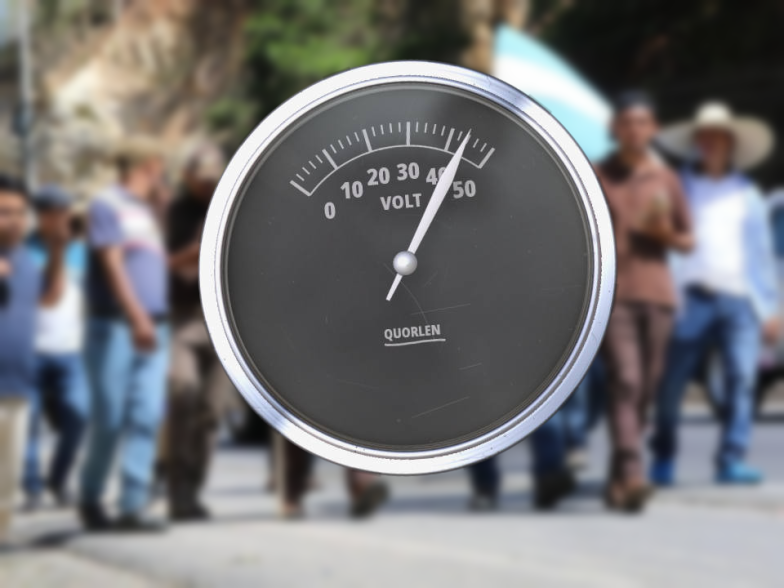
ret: 44 (V)
